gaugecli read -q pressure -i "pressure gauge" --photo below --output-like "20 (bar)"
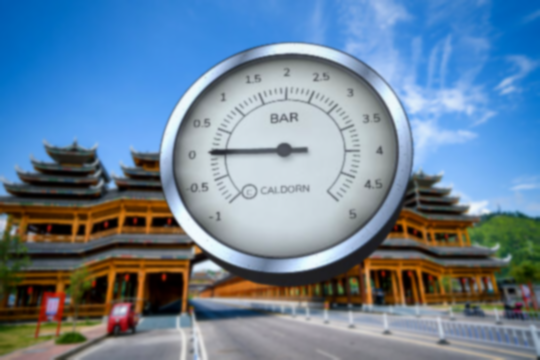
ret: 0 (bar)
